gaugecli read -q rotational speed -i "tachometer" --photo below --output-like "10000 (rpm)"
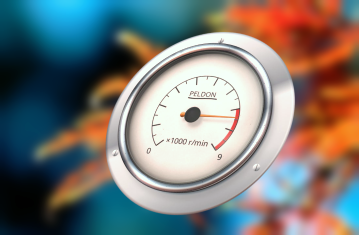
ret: 7500 (rpm)
